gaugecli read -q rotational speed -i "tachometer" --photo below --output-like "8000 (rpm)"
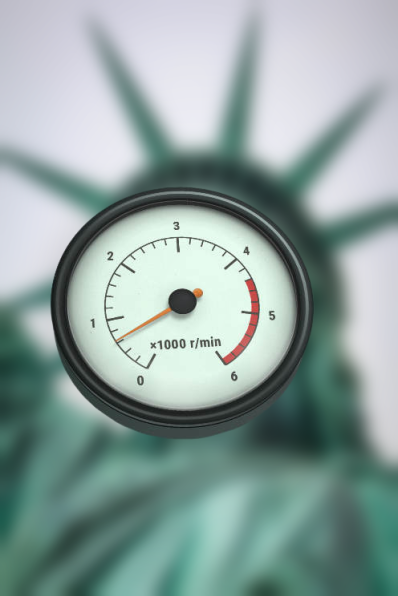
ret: 600 (rpm)
